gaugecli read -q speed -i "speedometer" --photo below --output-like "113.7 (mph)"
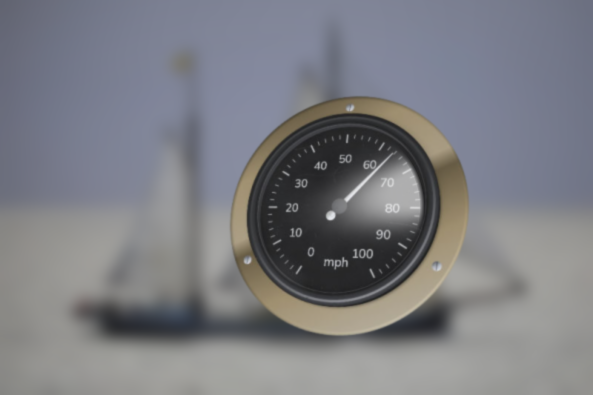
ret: 64 (mph)
